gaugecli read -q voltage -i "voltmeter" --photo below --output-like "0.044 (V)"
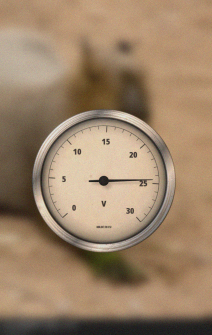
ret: 24.5 (V)
